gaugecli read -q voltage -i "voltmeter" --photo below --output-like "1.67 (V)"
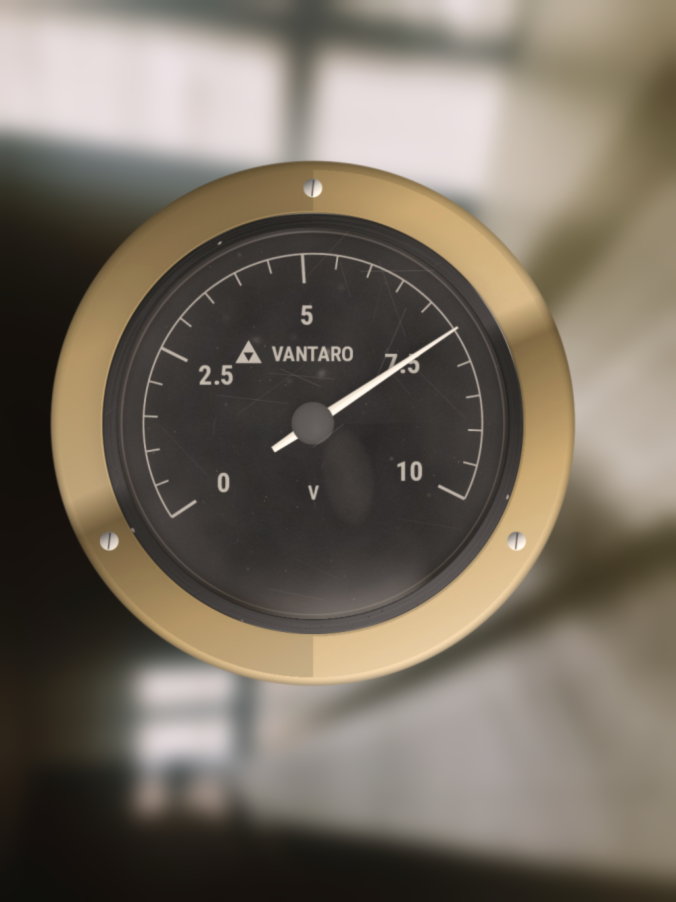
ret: 7.5 (V)
